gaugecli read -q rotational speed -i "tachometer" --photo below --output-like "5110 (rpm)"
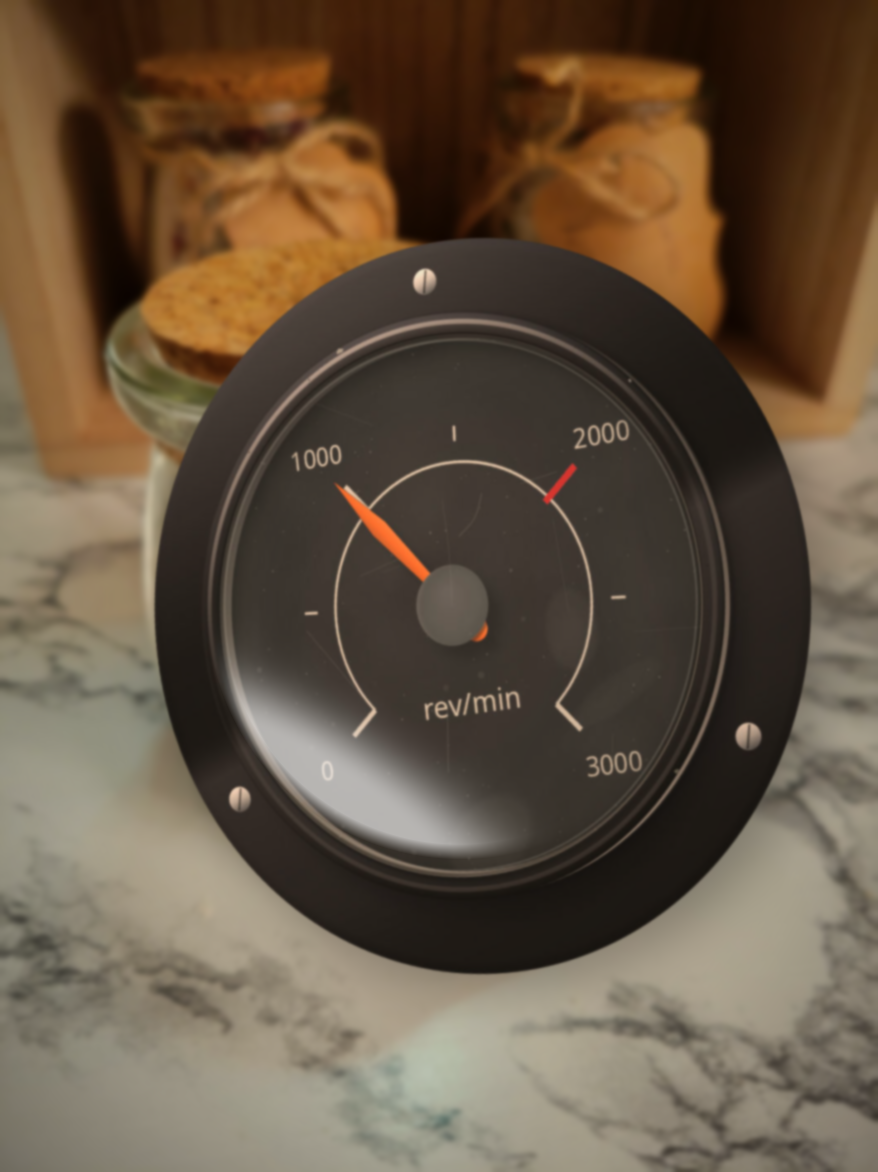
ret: 1000 (rpm)
